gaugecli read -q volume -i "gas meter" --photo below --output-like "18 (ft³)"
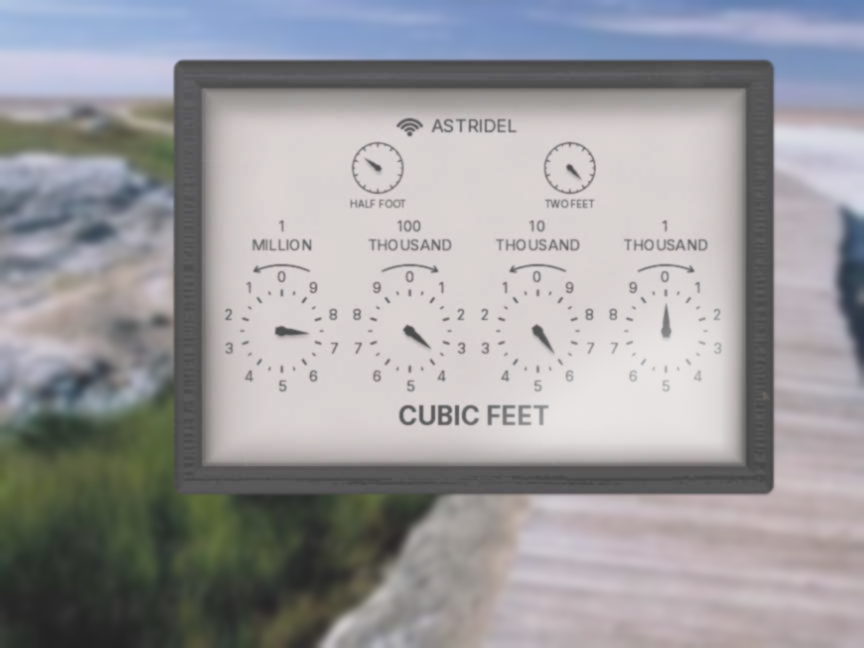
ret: 736000 (ft³)
